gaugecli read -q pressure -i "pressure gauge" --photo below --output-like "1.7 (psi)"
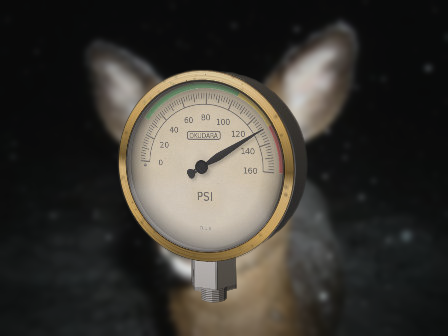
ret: 130 (psi)
